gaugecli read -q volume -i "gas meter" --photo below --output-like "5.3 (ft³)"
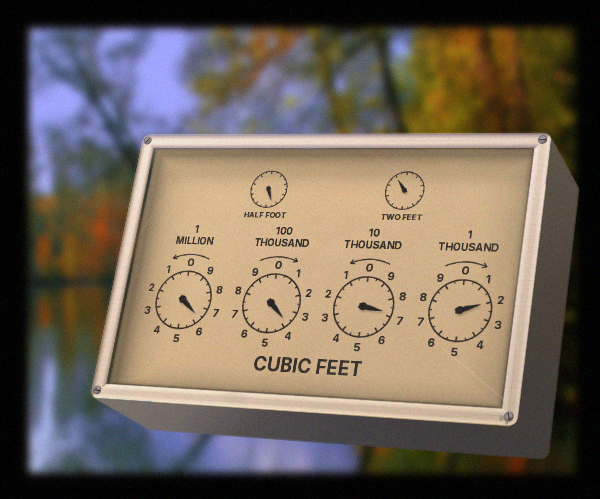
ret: 637200 (ft³)
